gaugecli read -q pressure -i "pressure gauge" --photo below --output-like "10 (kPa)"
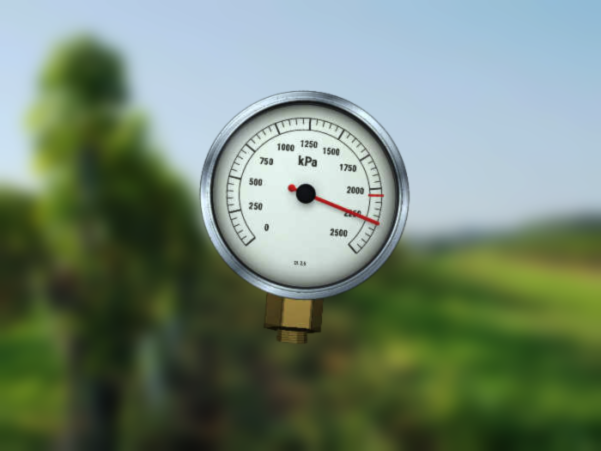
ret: 2250 (kPa)
